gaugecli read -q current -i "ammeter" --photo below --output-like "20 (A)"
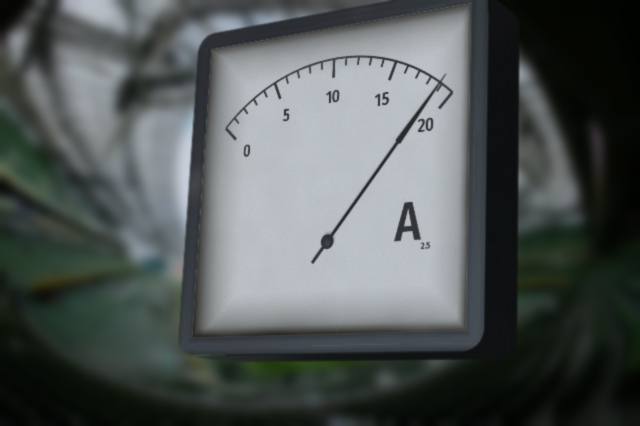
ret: 19 (A)
